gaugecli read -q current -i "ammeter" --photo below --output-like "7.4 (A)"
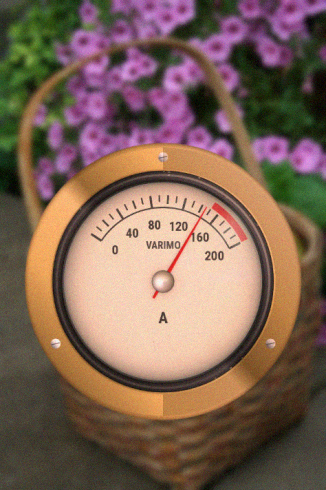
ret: 145 (A)
